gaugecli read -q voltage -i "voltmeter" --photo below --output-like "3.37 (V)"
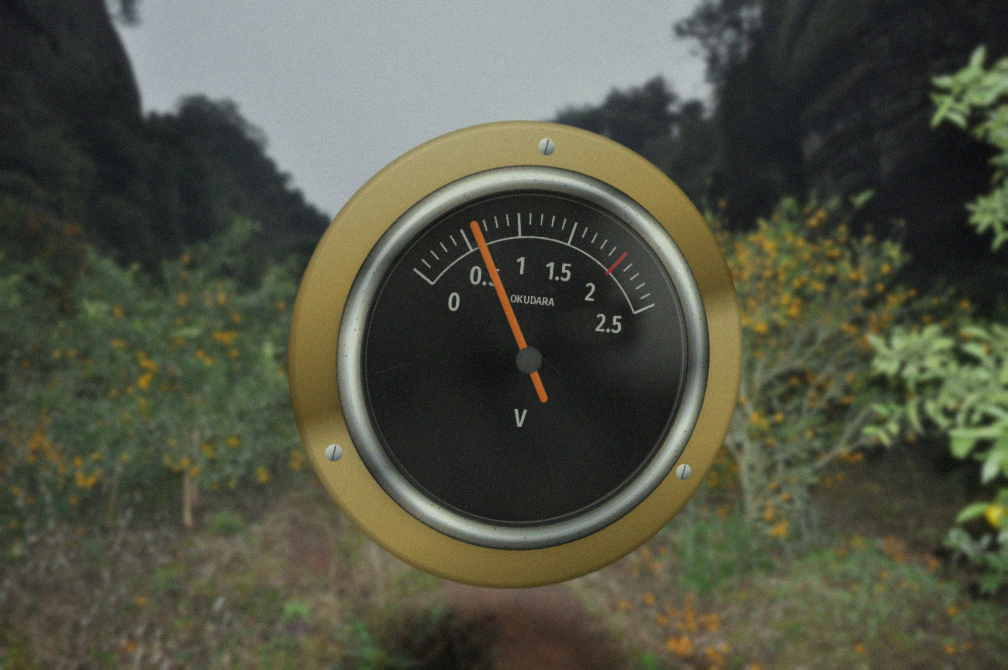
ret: 0.6 (V)
